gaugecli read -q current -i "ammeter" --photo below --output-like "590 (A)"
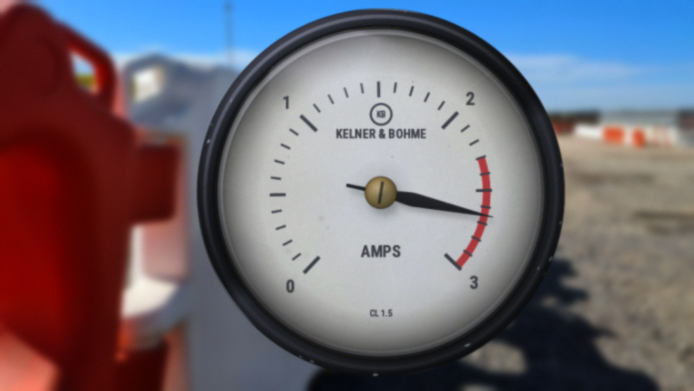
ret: 2.65 (A)
